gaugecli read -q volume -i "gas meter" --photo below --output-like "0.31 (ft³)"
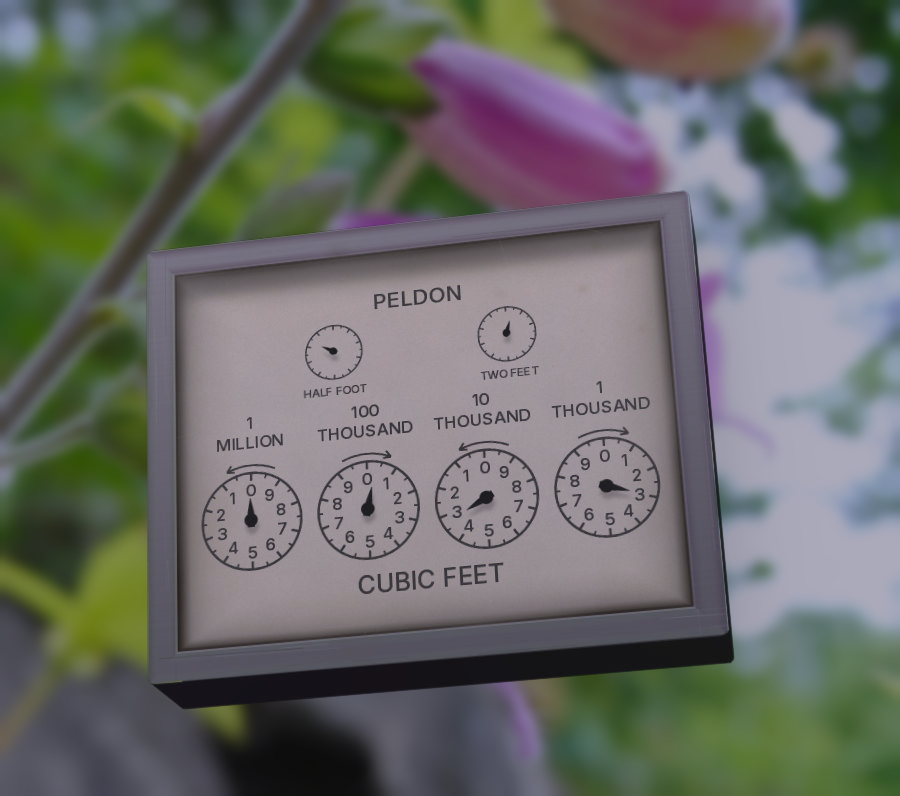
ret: 3300 (ft³)
